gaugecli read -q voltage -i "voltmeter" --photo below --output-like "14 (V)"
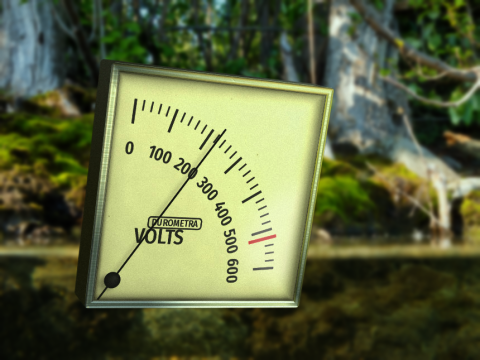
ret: 220 (V)
